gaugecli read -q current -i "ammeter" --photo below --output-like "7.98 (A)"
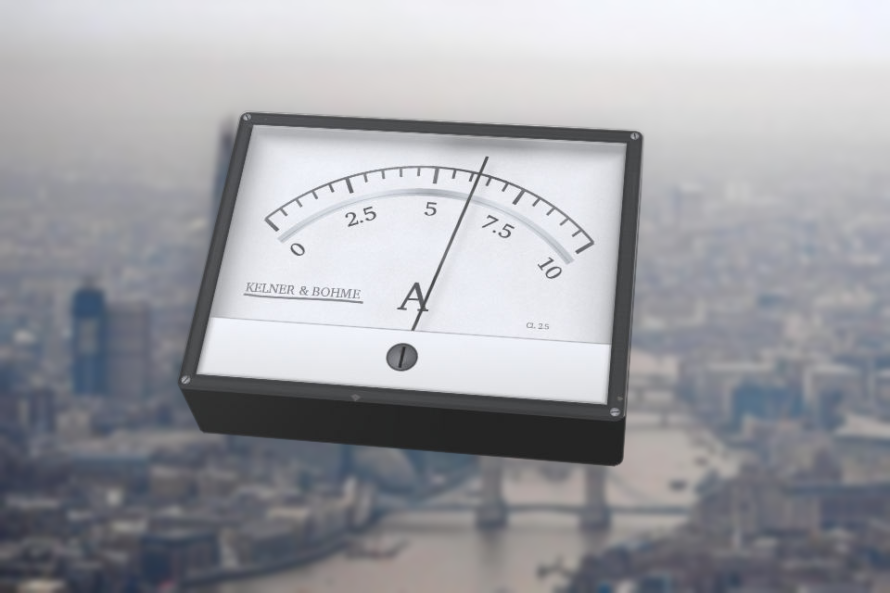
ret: 6.25 (A)
